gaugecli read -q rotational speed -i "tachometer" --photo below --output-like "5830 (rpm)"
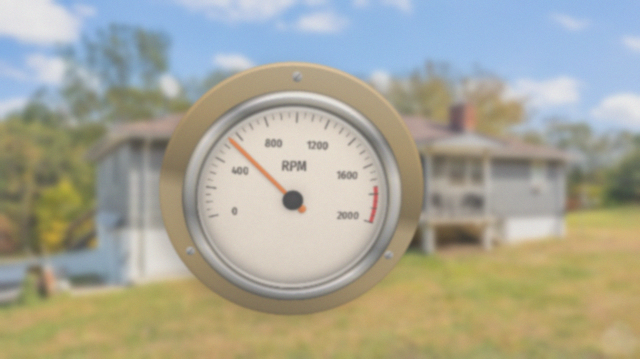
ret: 550 (rpm)
